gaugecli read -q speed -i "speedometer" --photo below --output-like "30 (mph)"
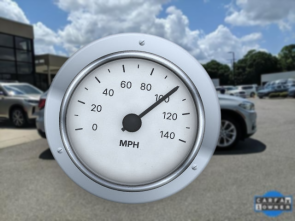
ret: 100 (mph)
